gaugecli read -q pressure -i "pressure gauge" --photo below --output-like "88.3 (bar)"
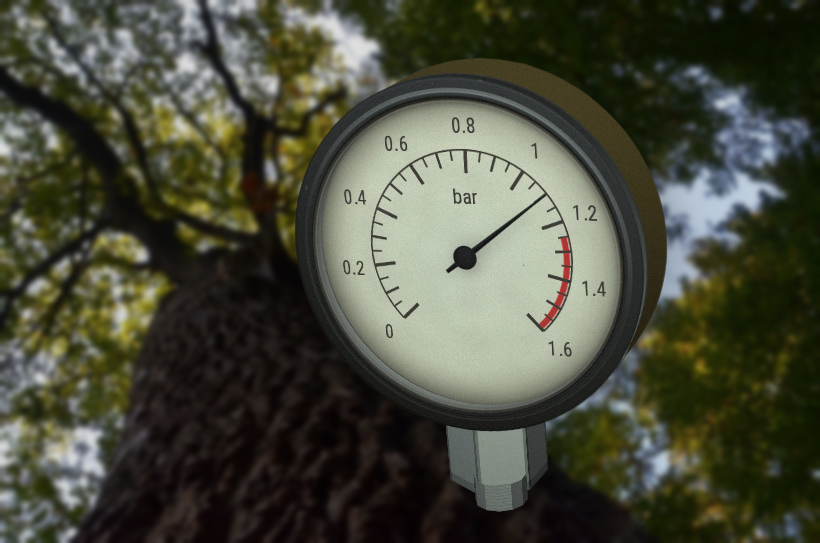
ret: 1.1 (bar)
